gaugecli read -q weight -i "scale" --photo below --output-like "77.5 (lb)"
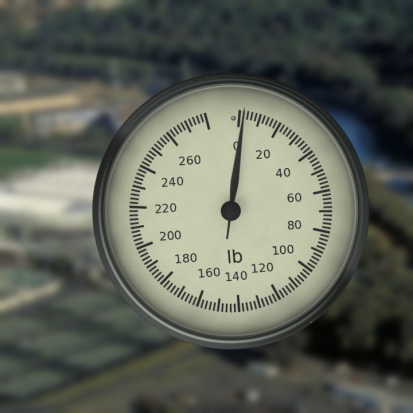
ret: 2 (lb)
